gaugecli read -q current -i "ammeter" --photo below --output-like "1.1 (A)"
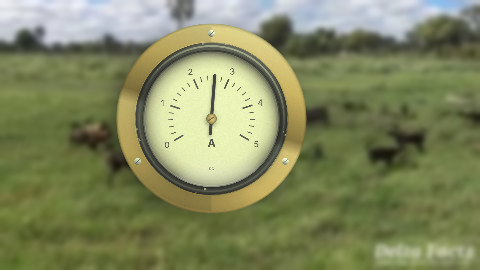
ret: 2.6 (A)
